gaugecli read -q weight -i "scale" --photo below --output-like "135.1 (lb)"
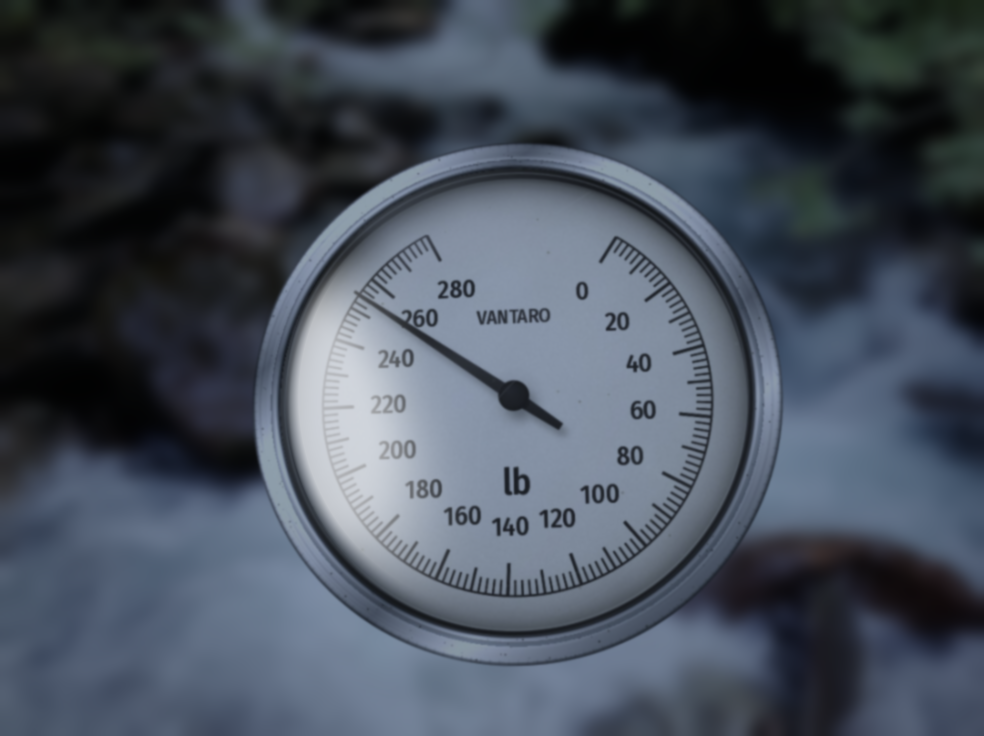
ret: 254 (lb)
